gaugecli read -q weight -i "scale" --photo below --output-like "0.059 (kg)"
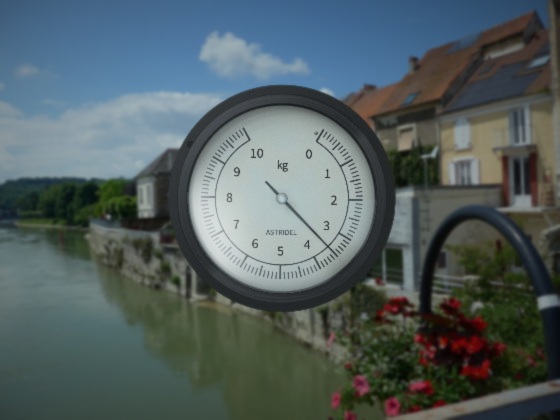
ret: 3.5 (kg)
